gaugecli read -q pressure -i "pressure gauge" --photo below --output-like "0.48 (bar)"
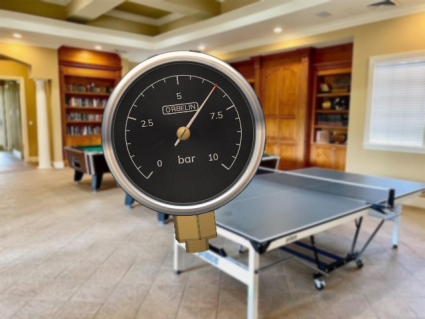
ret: 6.5 (bar)
